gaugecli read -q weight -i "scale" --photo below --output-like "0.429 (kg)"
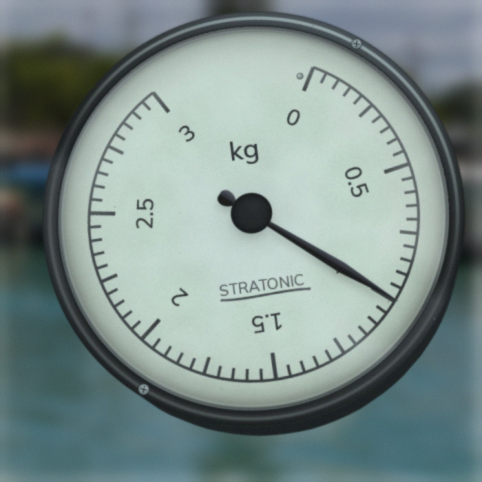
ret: 1 (kg)
